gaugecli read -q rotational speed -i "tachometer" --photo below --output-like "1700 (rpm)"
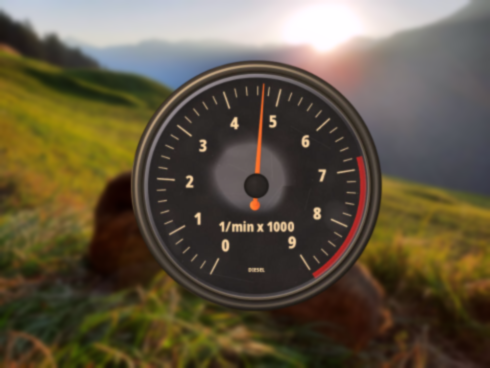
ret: 4700 (rpm)
